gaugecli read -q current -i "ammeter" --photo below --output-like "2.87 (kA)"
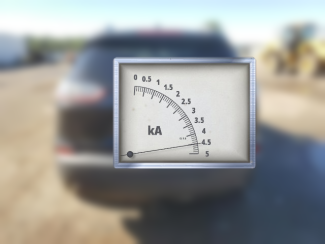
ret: 4.5 (kA)
